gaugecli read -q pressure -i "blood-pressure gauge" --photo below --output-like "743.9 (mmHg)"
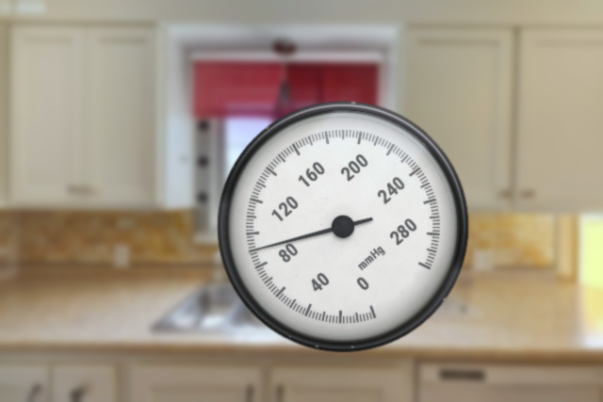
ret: 90 (mmHg)
